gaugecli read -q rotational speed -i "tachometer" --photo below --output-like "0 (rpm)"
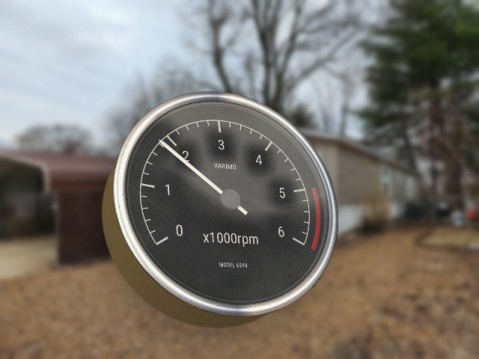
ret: 1800 (rpm)
